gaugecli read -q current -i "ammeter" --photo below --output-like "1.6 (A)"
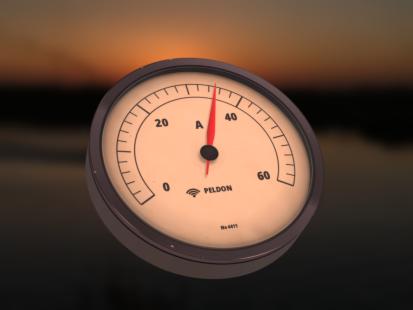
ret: 35 (A)
